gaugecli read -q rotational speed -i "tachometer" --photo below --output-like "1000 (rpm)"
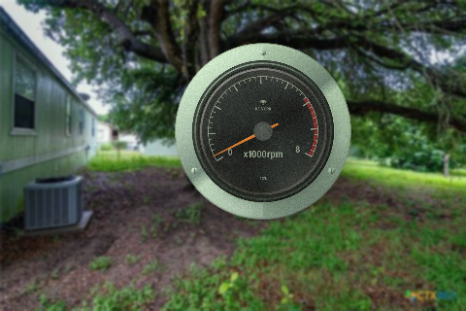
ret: 200 (rpm)
